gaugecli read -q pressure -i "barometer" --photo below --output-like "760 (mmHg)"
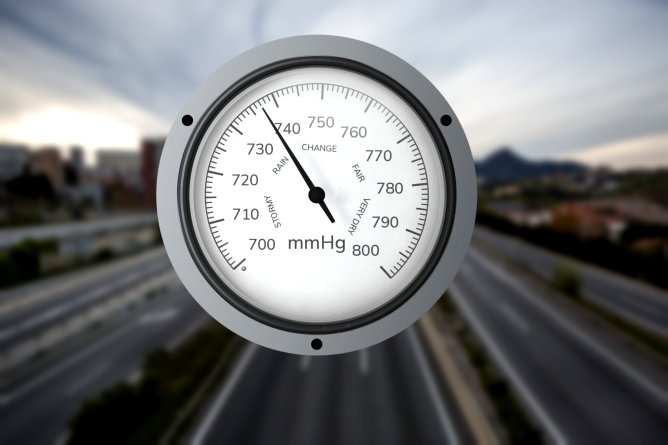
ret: 737 (mmHg)
